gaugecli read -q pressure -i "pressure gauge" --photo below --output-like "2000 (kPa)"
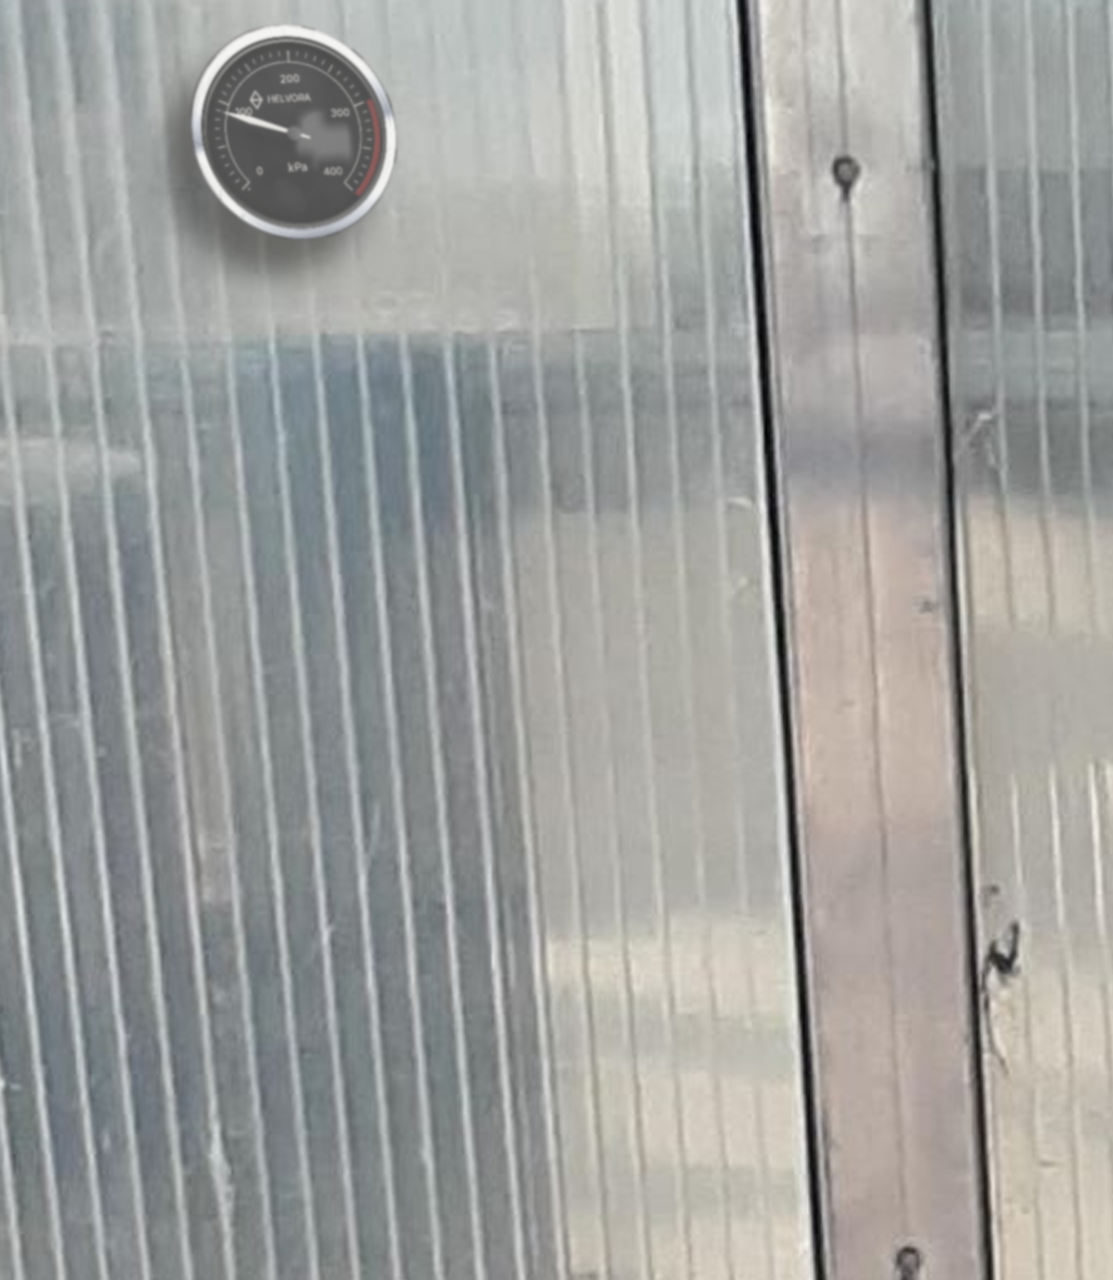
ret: 90 (kPa)
